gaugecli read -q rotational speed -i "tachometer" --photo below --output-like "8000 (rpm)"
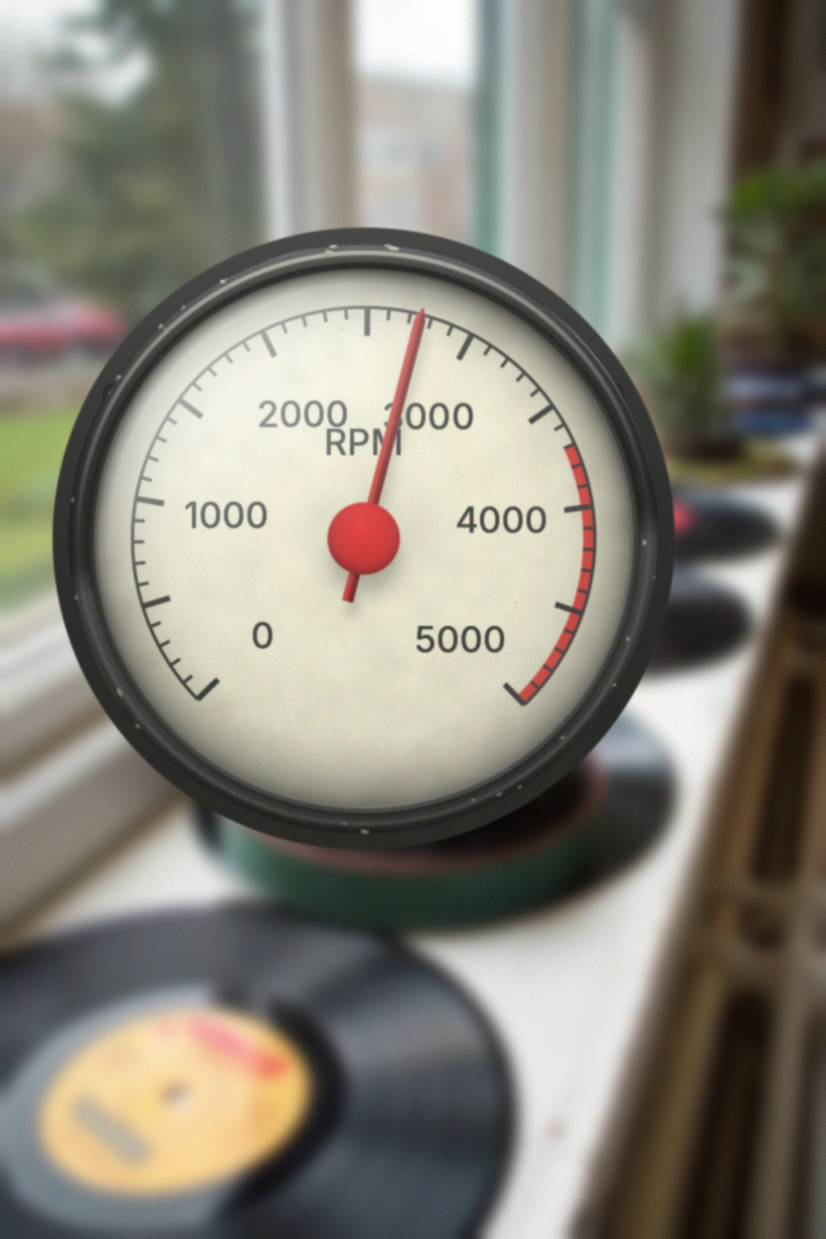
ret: 2750 (rpm)
